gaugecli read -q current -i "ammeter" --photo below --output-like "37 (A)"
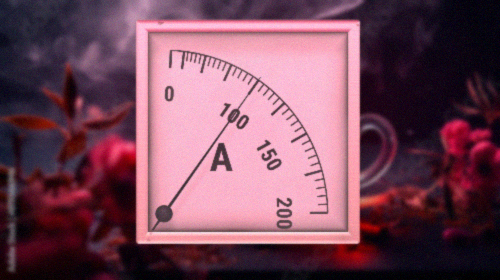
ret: 100 (A)
